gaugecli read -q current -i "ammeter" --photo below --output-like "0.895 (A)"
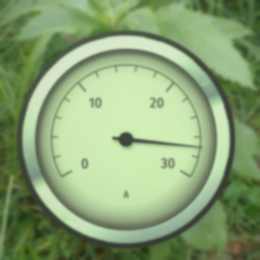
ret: 27 (A)
